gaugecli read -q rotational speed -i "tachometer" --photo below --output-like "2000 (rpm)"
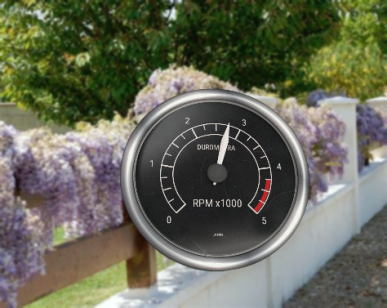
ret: 2750 (rpm)
